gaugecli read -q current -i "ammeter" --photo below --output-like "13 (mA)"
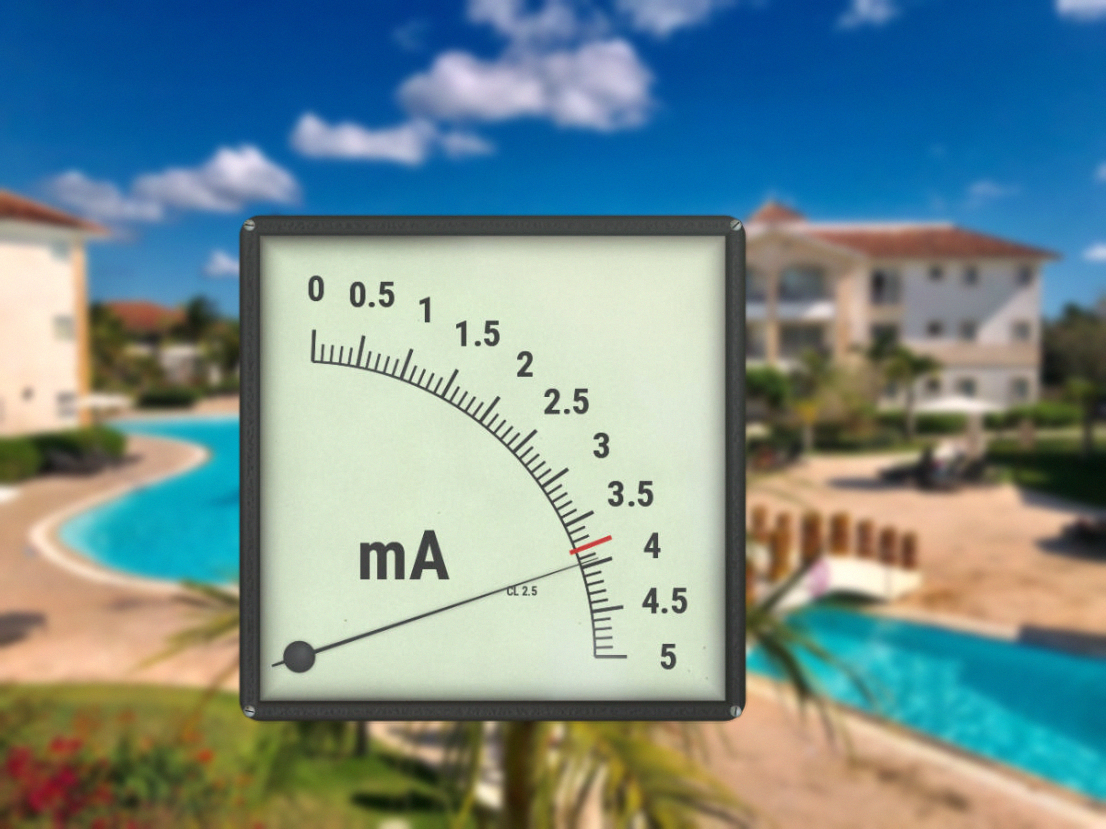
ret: 3.95 (mA)
